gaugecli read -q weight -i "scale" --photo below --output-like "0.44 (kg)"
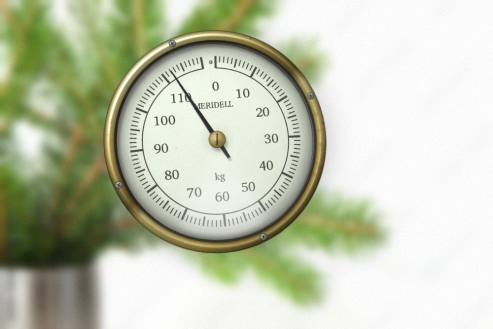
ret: 112 (kg)
